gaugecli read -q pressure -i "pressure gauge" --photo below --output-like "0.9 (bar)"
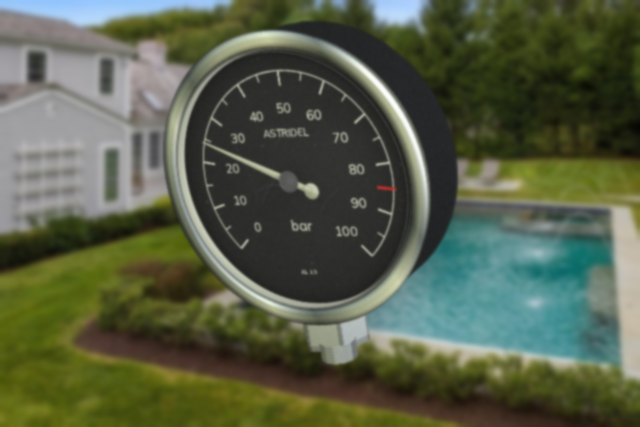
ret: 25 (bar)
